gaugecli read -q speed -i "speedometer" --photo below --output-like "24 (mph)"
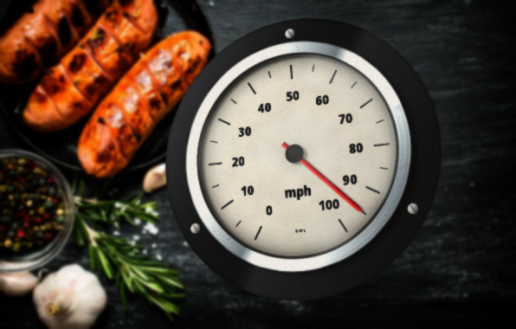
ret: 95 (mph)
